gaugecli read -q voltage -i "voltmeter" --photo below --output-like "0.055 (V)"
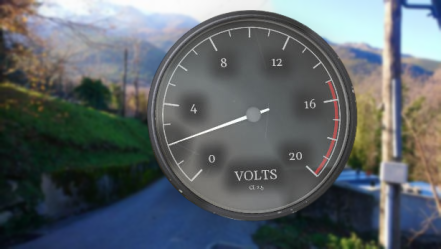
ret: 2 (V)
